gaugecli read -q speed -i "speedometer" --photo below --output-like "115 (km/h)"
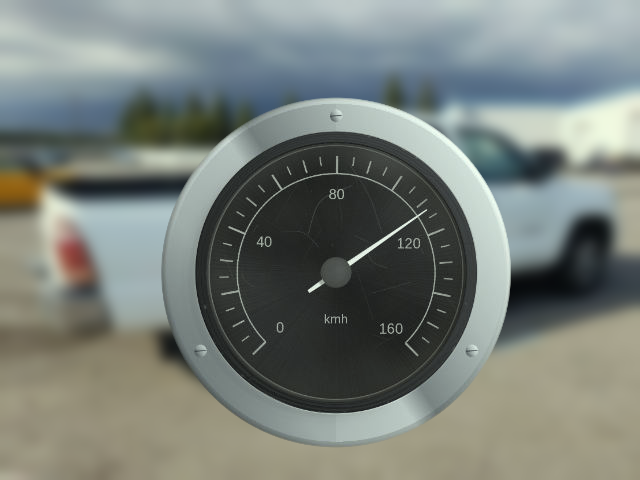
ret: 112.5 (km/h)
